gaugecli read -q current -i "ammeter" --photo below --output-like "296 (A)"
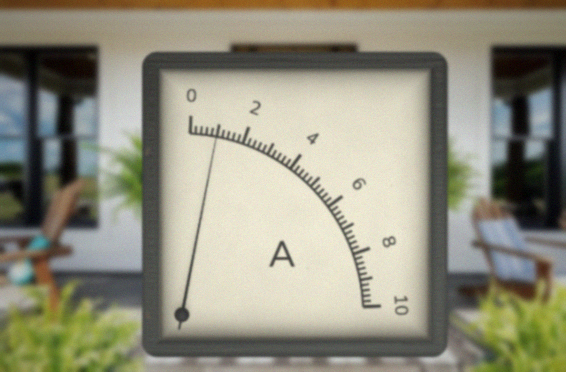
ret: 1 (A)
